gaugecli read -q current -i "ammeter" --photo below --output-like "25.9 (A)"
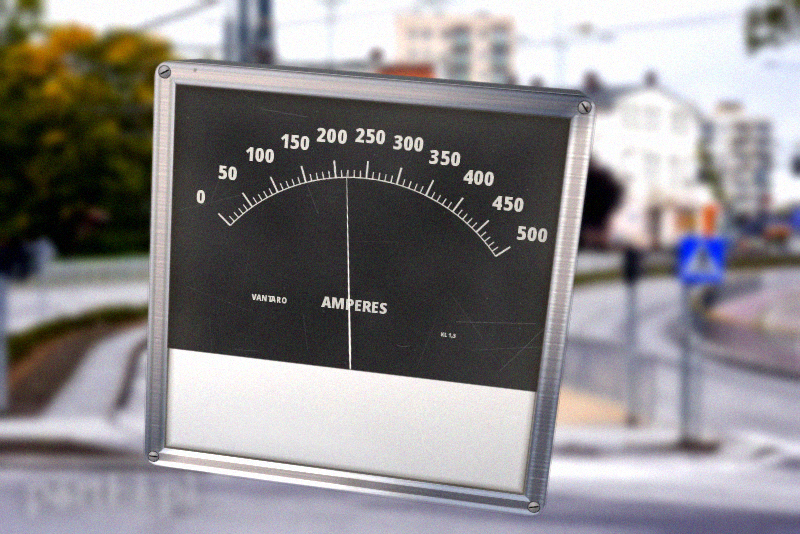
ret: 220 (A)
